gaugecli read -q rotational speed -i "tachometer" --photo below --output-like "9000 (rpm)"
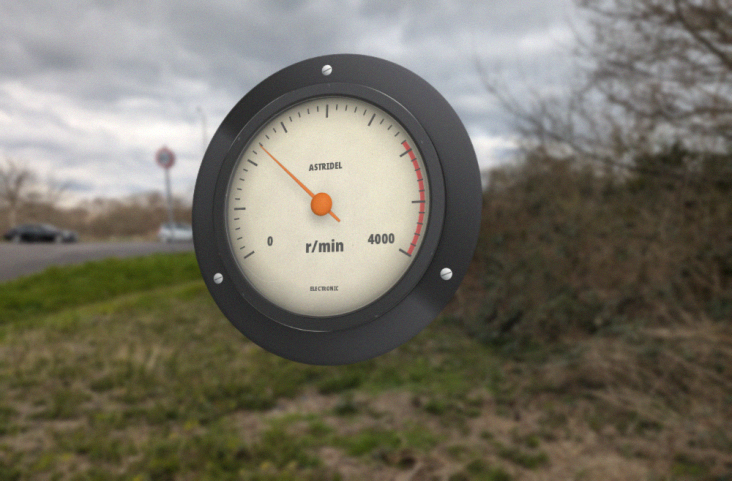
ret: 1200 (rpm)
